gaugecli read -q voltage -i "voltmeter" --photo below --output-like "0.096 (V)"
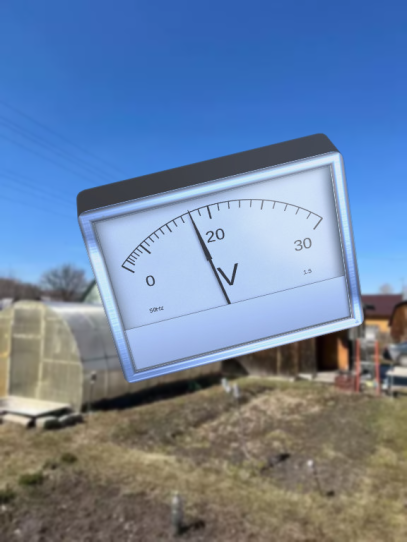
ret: 18 (V)
